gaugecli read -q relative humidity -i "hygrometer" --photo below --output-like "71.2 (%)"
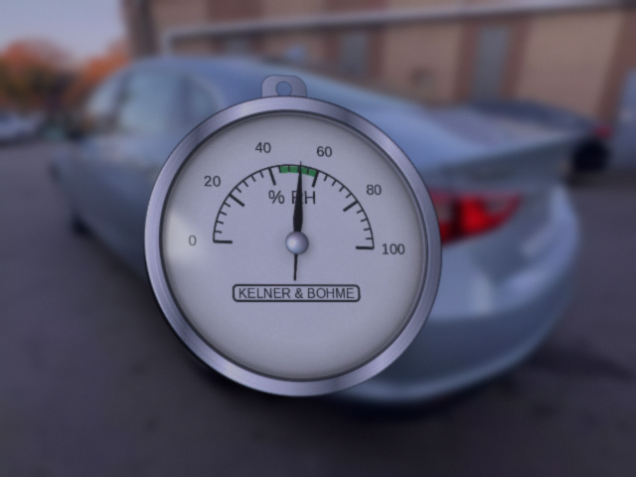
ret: 52 (%)
